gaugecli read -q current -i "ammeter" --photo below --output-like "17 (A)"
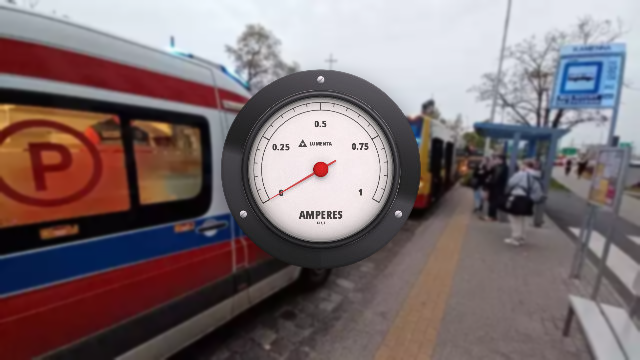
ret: 0 (A)
